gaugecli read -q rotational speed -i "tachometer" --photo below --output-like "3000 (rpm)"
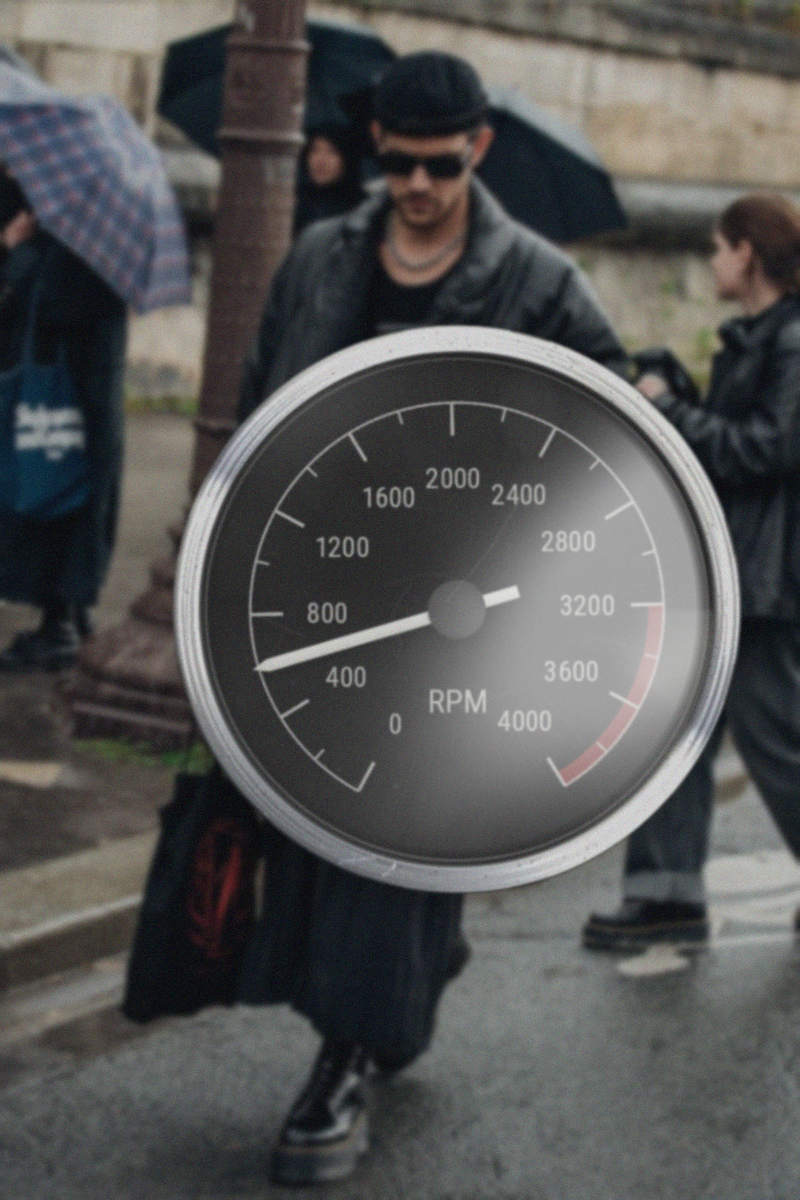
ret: 600 (rpm)
